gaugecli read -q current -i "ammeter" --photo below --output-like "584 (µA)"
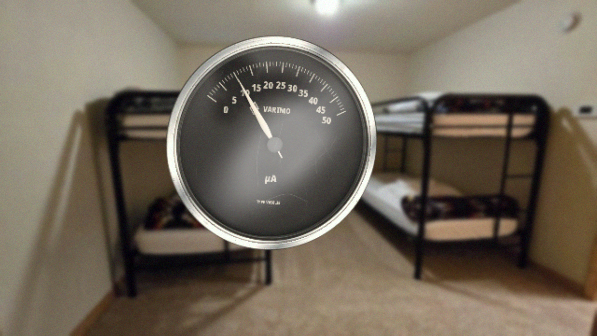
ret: 10 (µA)
